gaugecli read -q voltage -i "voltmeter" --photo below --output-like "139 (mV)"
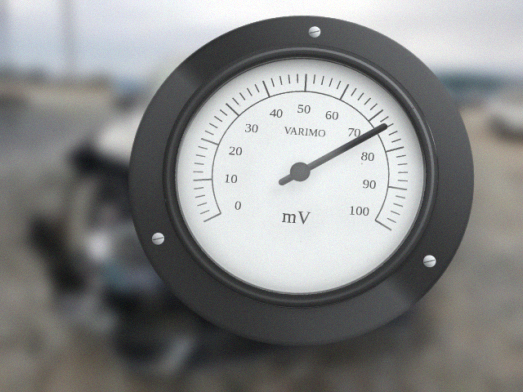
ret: 74 (mV)
